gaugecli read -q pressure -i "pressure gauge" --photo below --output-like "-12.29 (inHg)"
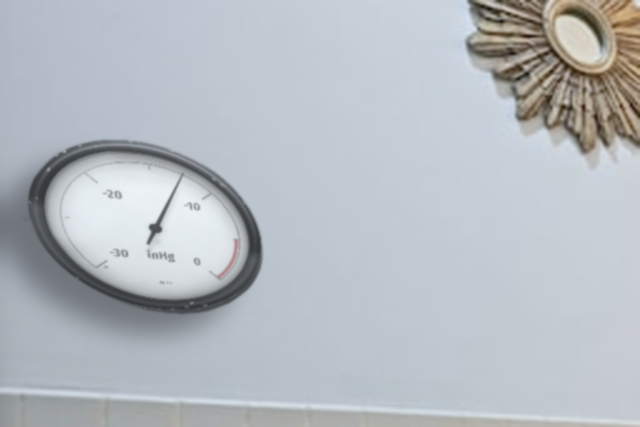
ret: -12.5 (inHg)
